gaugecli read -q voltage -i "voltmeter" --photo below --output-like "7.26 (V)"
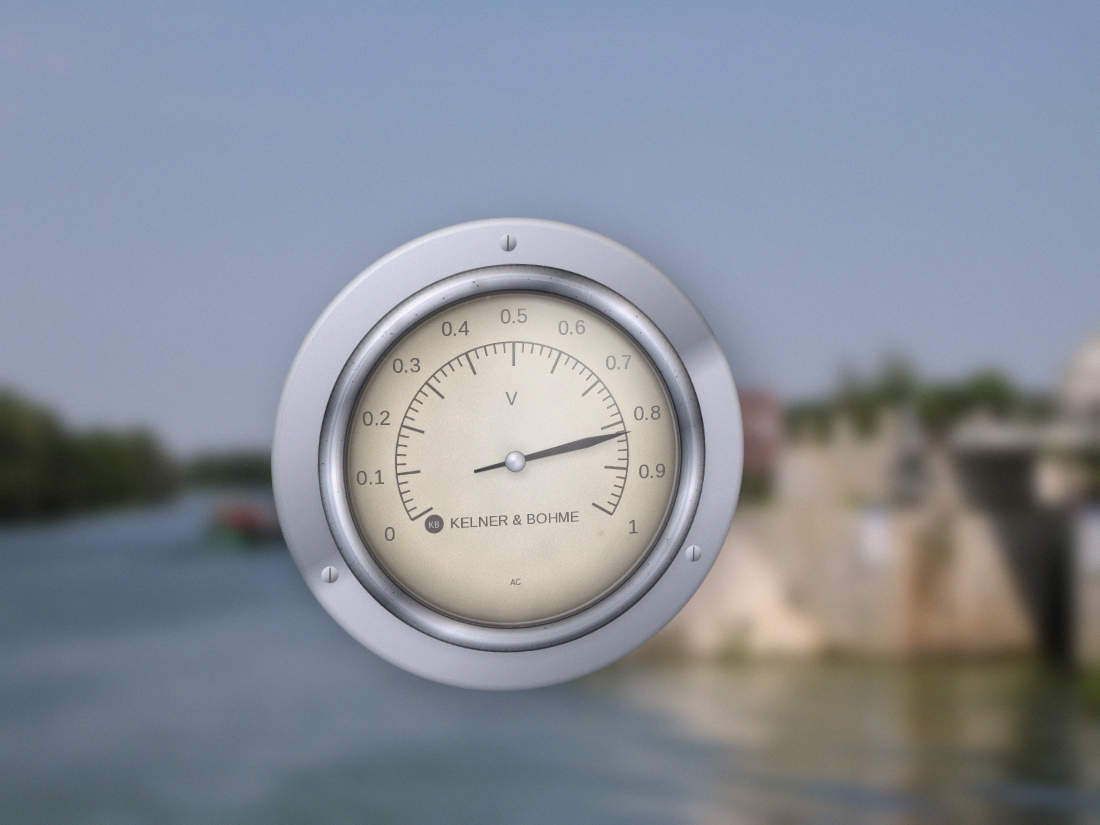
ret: 0.82 (V)
